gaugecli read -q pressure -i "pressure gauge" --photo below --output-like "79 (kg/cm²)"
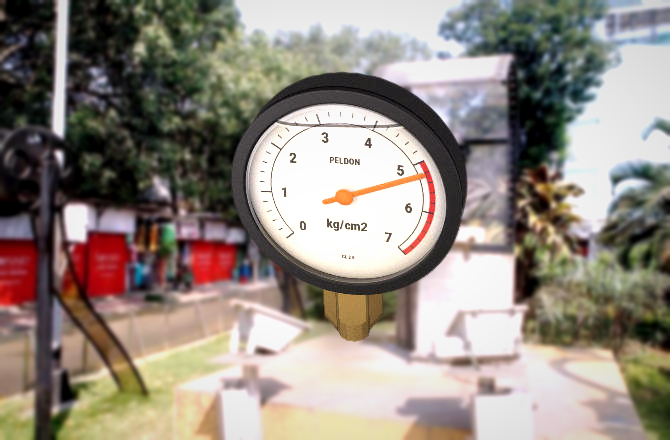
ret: 5.2 (kg/cm²)
